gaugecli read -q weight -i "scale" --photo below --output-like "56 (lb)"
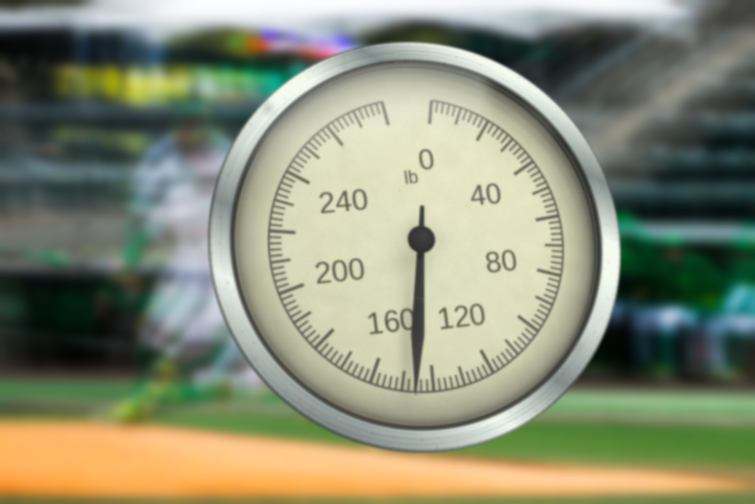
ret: 146 (lb)
